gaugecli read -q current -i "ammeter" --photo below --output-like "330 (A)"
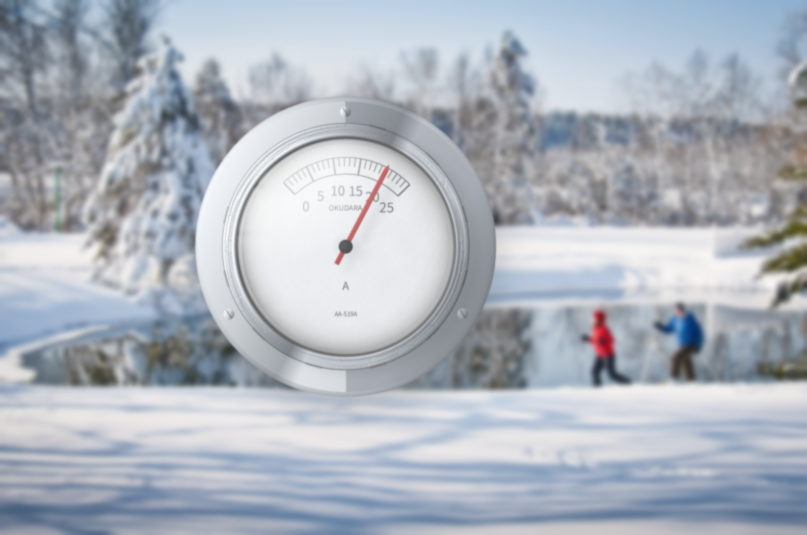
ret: 20 (A)
